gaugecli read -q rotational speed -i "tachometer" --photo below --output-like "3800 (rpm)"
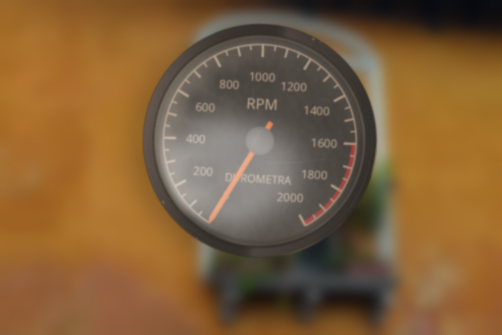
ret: 0 (rpm)
